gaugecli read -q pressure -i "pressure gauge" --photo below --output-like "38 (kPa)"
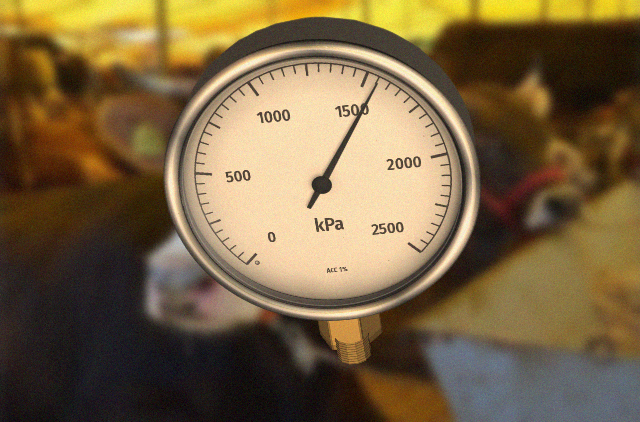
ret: 1550 (kPa)
